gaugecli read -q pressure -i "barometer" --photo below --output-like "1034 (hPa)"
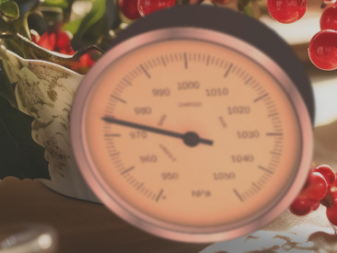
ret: 975 (hPa)
